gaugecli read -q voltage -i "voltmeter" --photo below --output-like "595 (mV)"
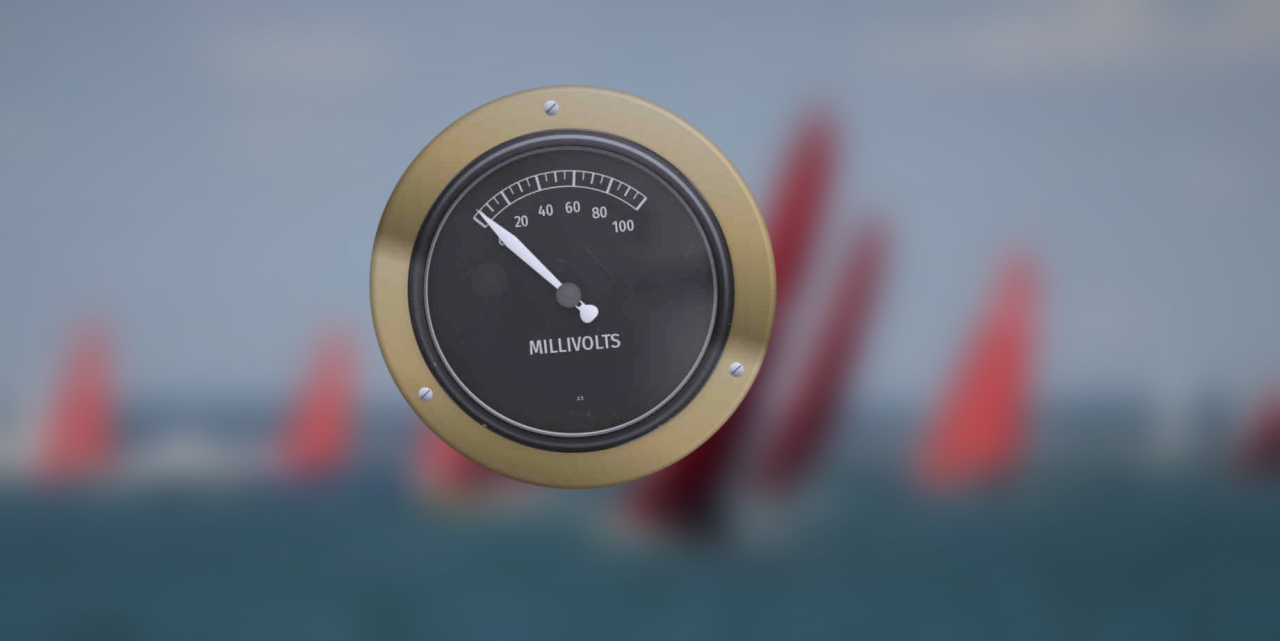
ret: 5 (mV)
